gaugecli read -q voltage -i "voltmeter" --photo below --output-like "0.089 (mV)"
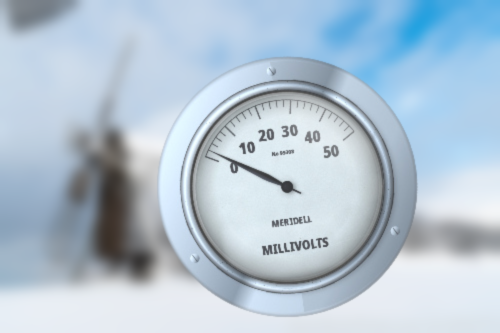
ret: 2 (mV)
